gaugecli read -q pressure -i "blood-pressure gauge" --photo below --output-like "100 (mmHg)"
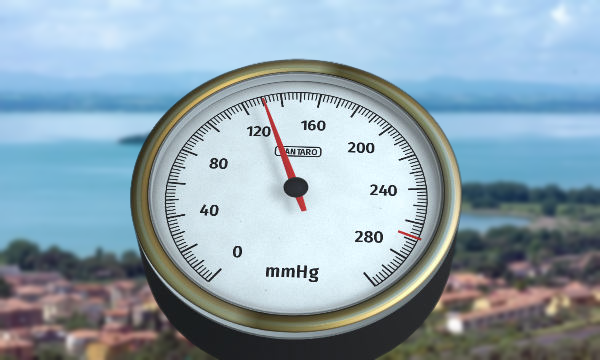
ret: 130 (mmHg)
